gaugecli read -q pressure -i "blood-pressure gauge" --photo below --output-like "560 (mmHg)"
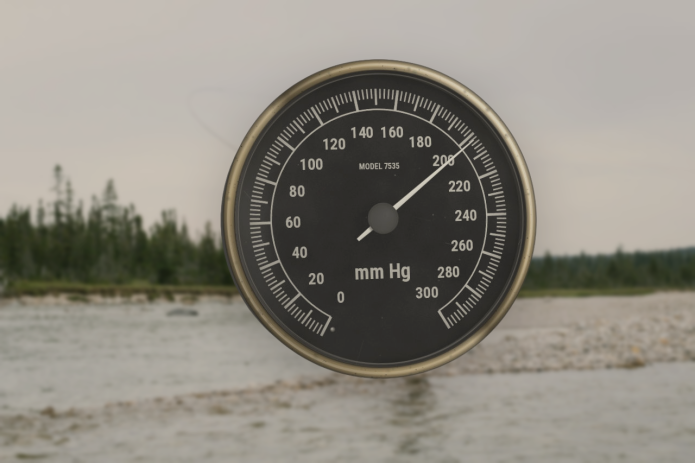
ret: 202 (mmHg)
